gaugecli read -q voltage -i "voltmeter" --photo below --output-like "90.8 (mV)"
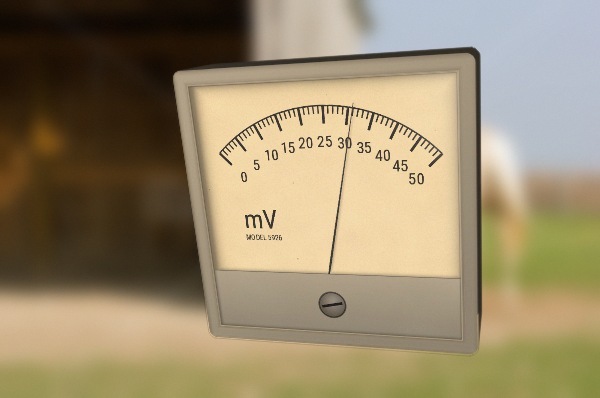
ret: 31 (mV)
